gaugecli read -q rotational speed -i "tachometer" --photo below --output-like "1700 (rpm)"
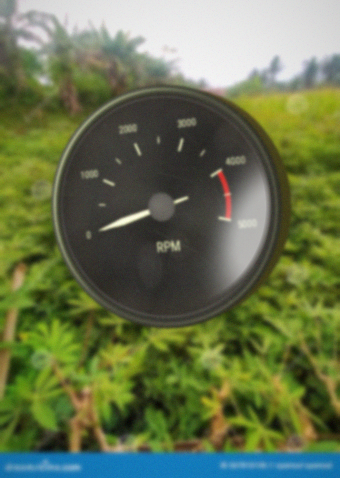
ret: 0 (rpm)
